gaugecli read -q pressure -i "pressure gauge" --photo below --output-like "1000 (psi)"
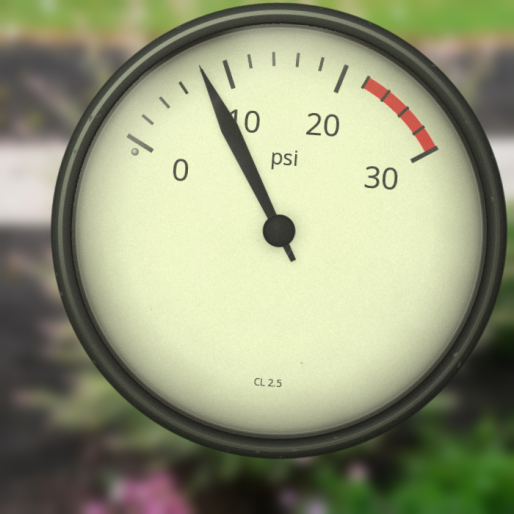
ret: 8 (psi)
